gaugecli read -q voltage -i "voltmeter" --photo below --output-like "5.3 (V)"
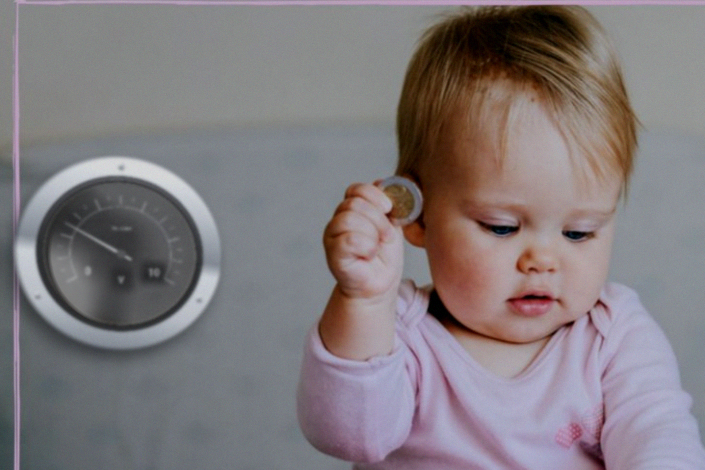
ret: 2.5 (V)
